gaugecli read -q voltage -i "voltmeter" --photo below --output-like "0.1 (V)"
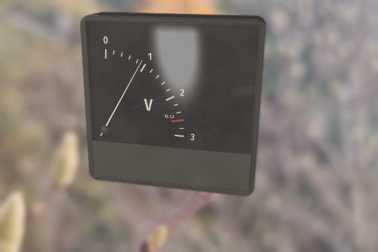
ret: 0.9 (V)
